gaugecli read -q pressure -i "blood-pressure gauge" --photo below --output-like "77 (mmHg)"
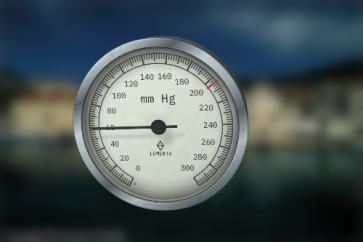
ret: 60 (mmHg)
